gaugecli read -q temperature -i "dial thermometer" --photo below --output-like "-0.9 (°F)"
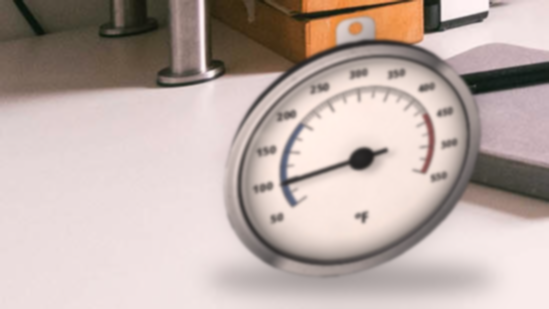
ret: 100 (°F)
